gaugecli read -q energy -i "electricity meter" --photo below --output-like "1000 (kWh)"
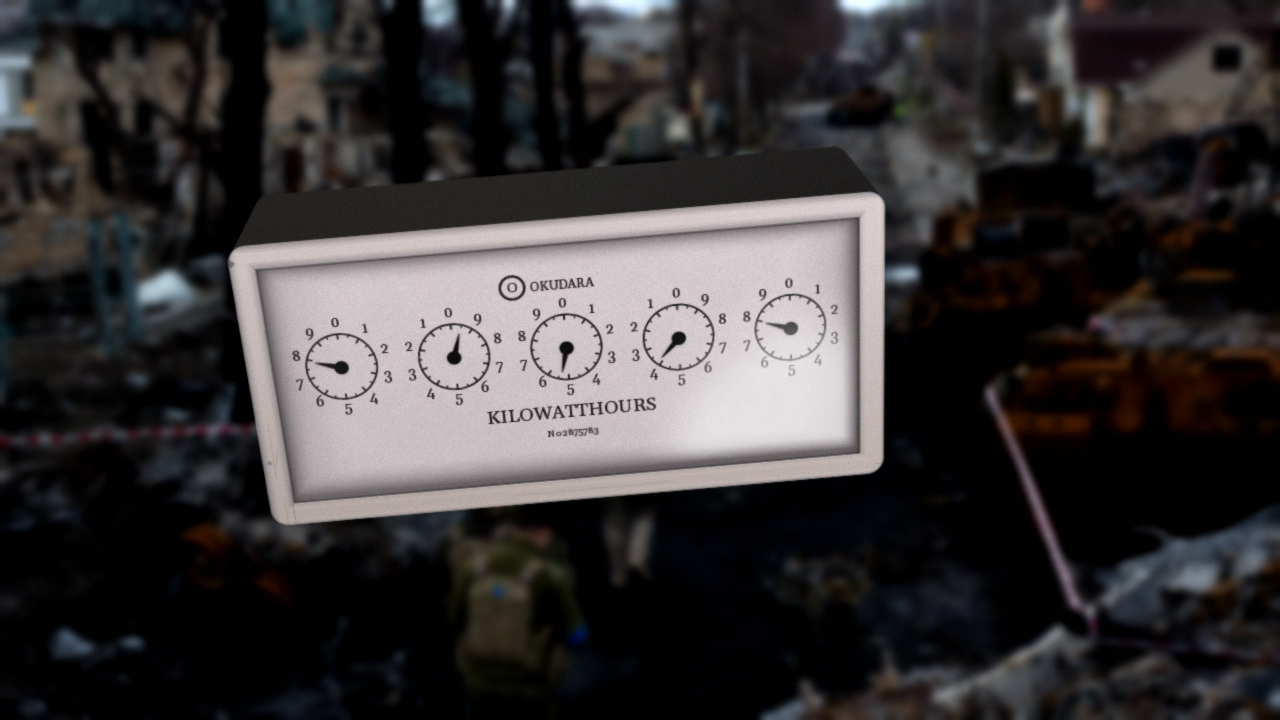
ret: 79538 (kWh)
